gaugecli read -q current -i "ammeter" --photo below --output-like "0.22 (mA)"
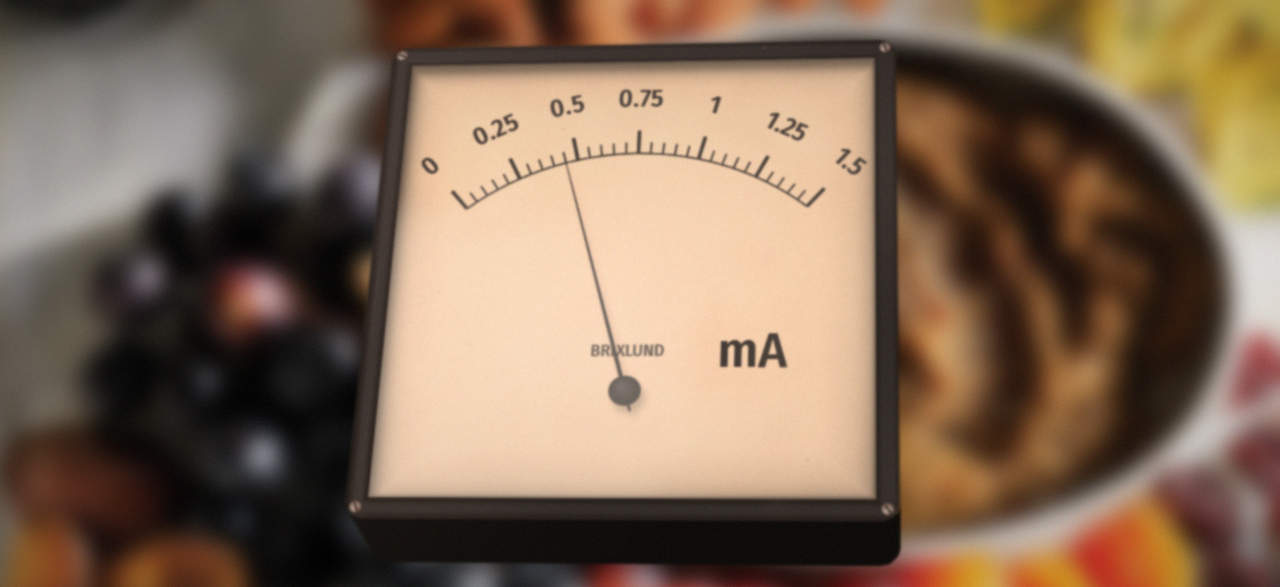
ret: 0.45 (mA)
